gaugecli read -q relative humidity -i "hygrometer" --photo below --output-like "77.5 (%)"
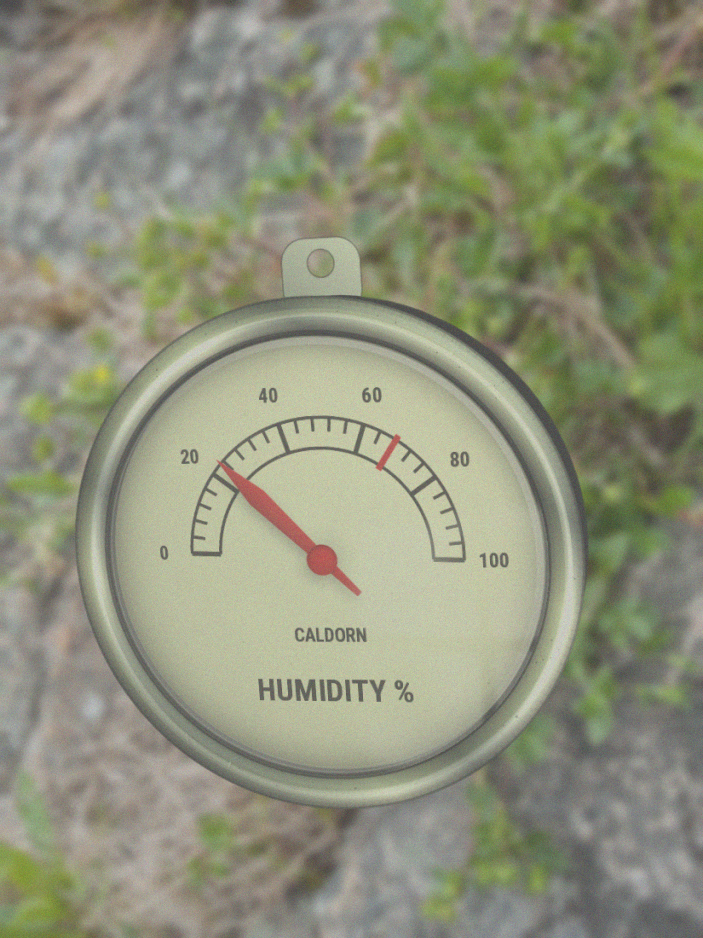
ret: 24 (%)
